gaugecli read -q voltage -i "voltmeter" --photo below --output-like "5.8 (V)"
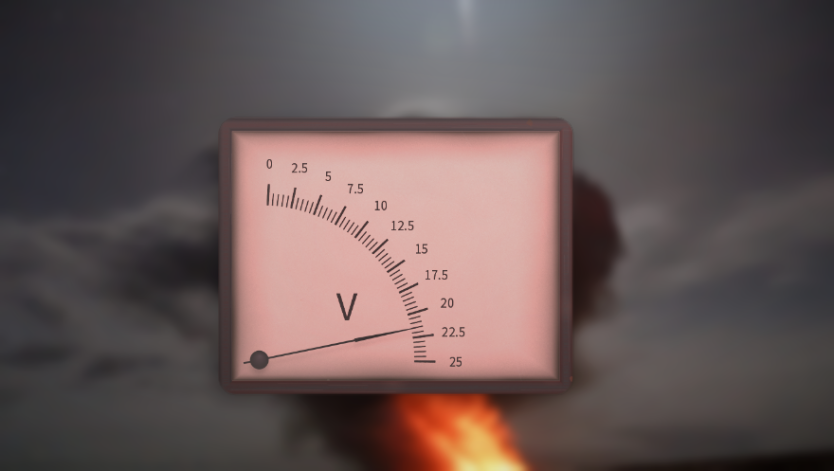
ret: 21.5 (V)
